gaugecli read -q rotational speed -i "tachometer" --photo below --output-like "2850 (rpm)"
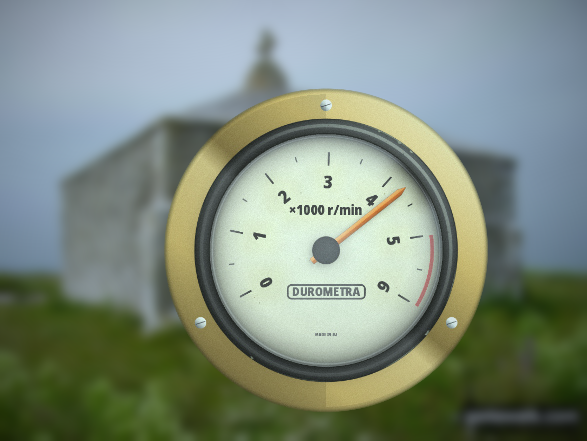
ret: 4250 (rpm)
